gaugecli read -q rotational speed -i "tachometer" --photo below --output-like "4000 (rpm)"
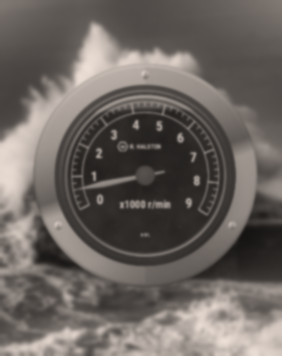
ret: 600 (rpm)
